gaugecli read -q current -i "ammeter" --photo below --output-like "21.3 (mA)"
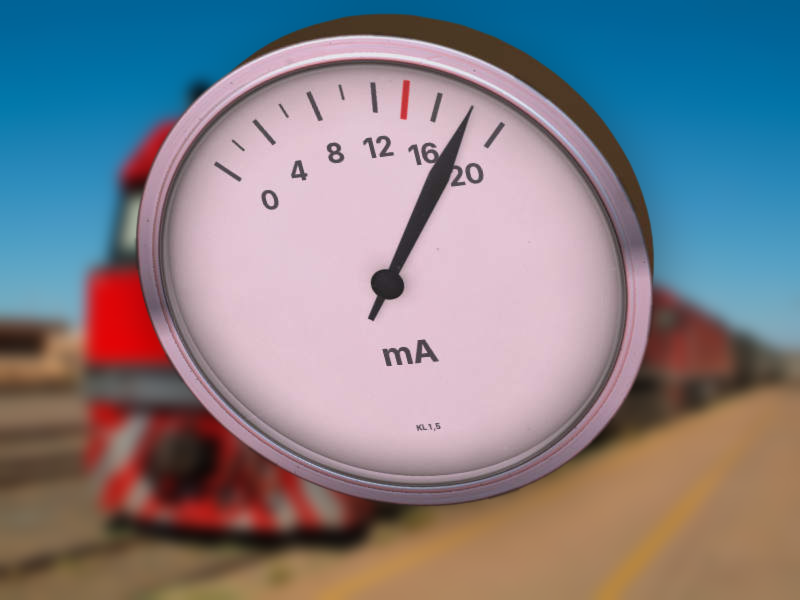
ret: 18 (mA)
